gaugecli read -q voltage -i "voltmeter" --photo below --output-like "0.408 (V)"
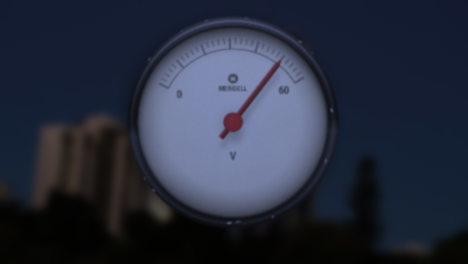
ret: 50 (V)
